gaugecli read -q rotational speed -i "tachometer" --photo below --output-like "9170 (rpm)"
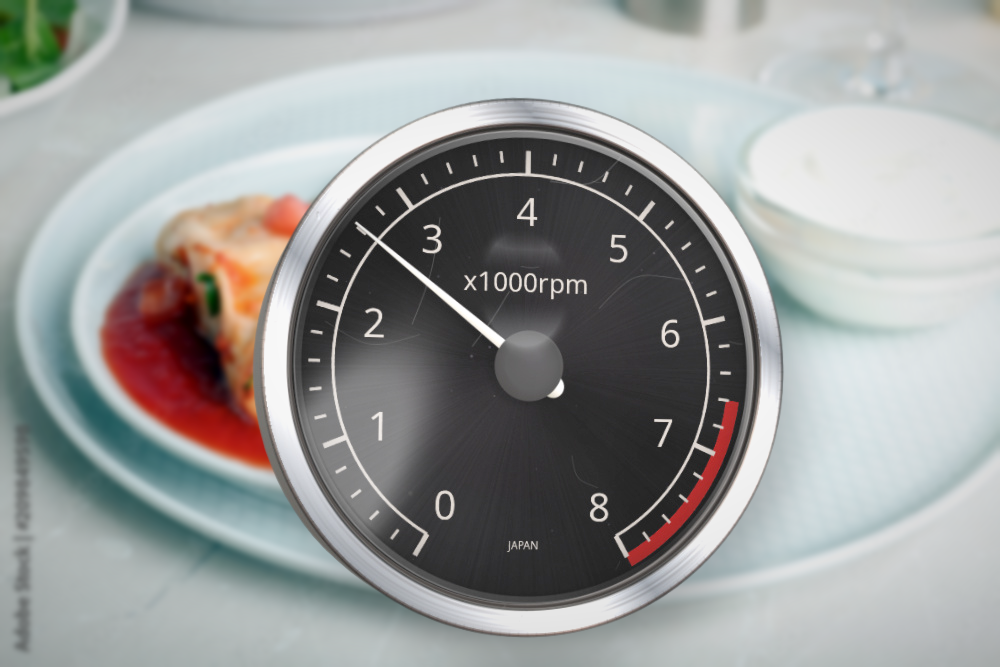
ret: 2600 (rpm)
